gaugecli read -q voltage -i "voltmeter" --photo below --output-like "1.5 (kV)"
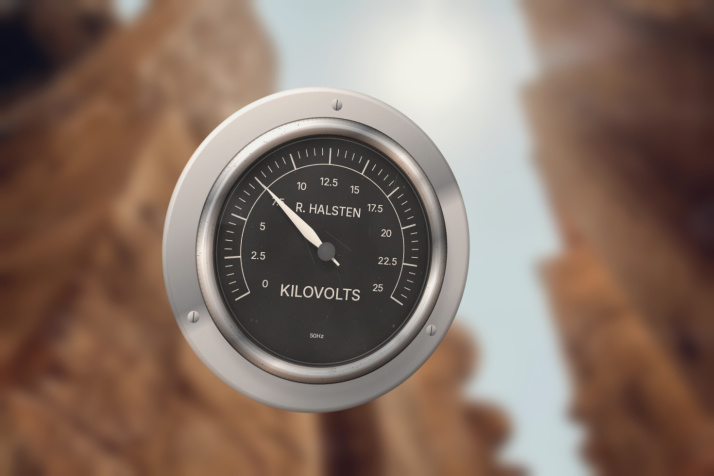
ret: 7.5 (kV)
